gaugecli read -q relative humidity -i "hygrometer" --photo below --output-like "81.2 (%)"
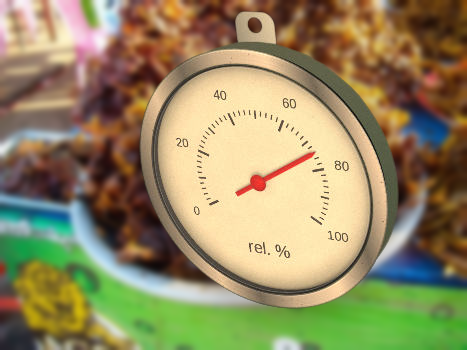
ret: 74 (%)
